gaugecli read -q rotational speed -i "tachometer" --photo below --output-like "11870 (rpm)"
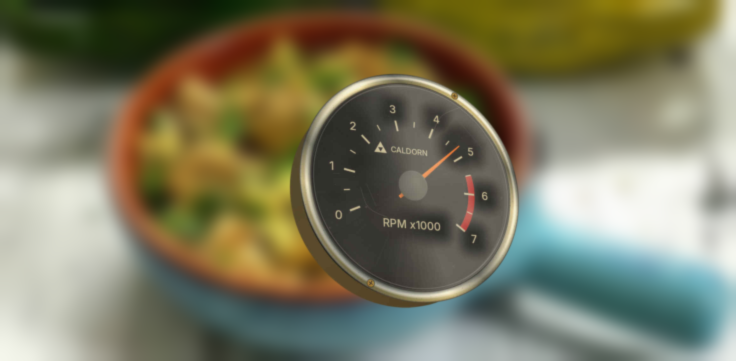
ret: 4750 (rpm)
